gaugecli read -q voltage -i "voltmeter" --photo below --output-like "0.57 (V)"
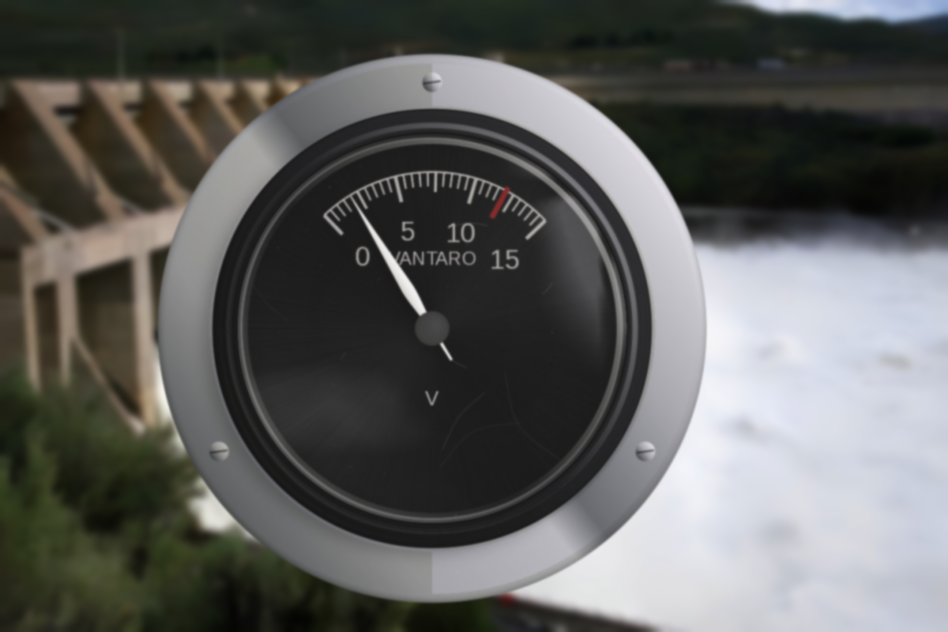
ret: 2 (V)
